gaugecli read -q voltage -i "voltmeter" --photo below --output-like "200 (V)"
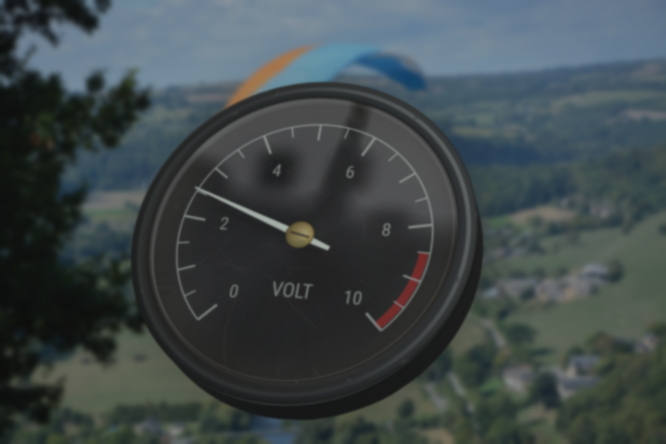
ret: 2.5 (V)
